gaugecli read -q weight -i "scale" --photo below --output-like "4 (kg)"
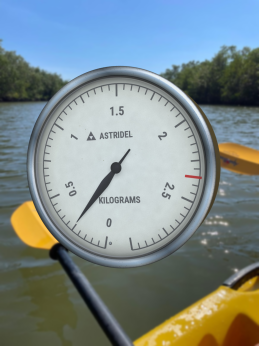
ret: 0.25 (kg)
